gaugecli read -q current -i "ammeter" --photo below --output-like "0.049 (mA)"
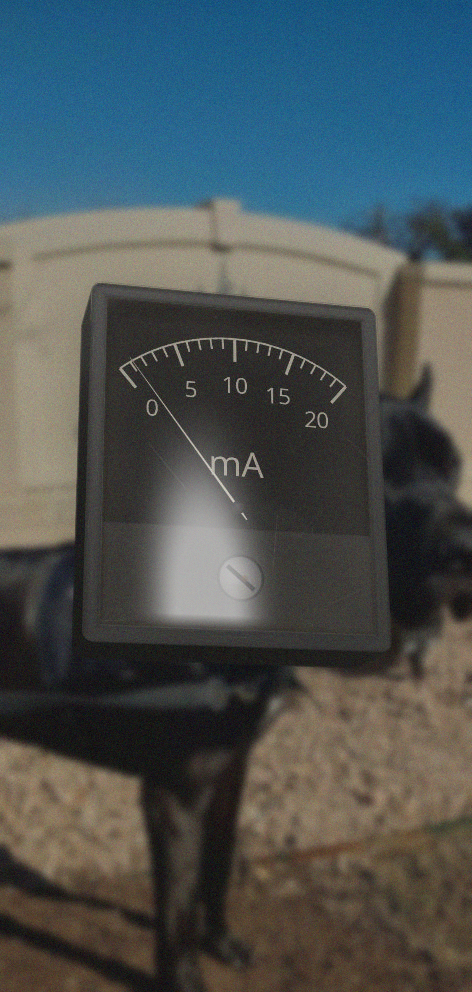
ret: 1 (mA)
